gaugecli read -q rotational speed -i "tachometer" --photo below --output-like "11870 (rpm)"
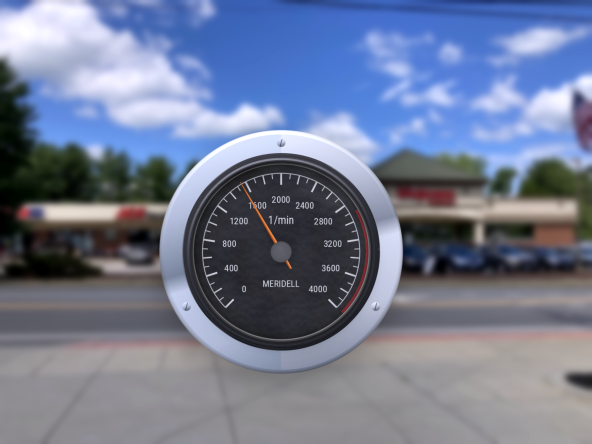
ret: 1550 (rpm)
